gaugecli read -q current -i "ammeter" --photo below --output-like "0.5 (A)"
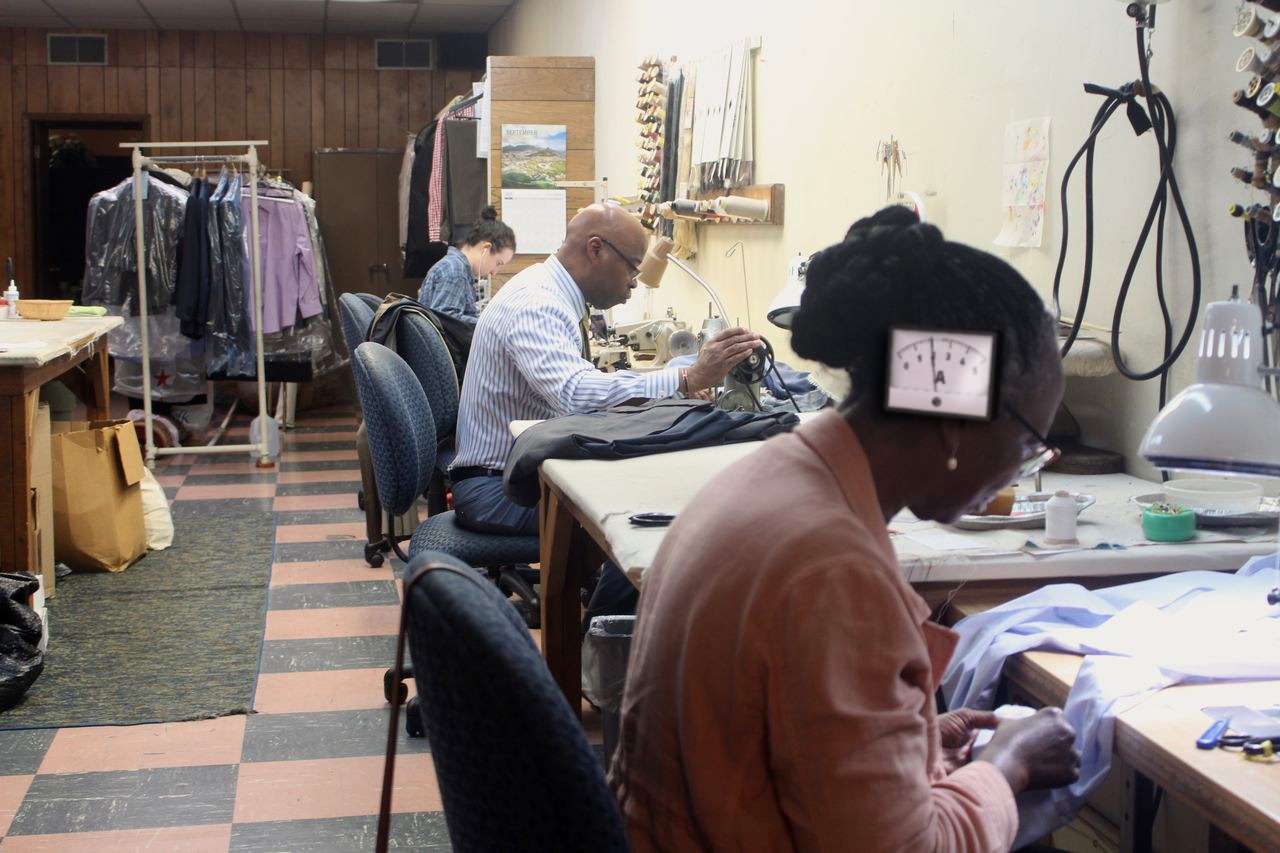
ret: 2 (A)
